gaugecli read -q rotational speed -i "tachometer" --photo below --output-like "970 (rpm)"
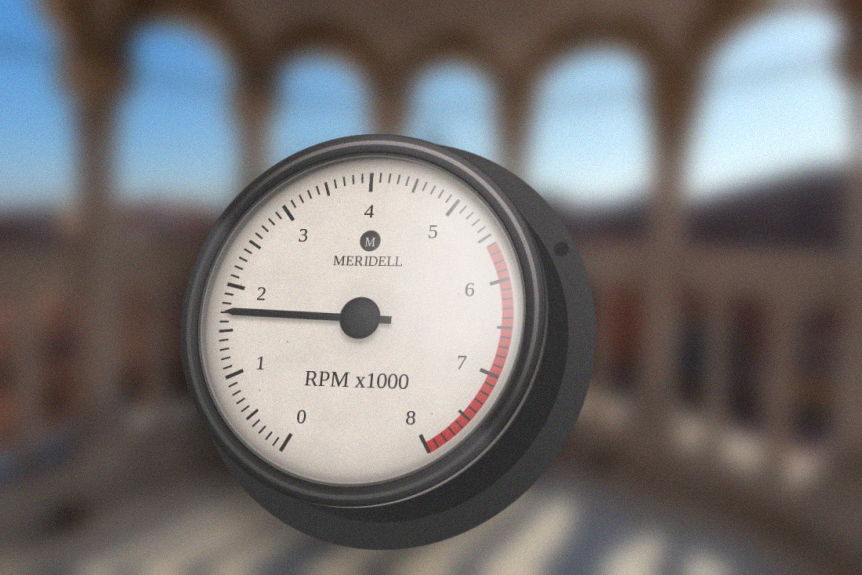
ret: 1700 (rpm)
